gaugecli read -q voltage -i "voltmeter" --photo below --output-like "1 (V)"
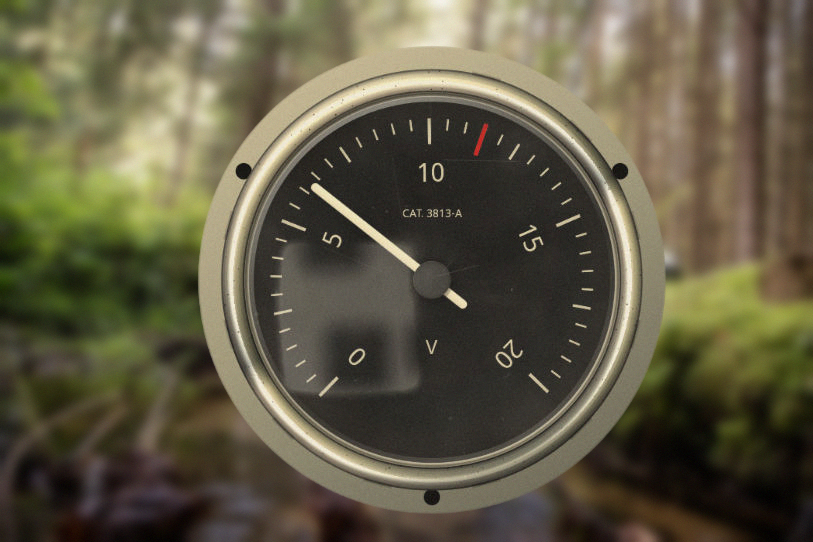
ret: 6.25 (V)
